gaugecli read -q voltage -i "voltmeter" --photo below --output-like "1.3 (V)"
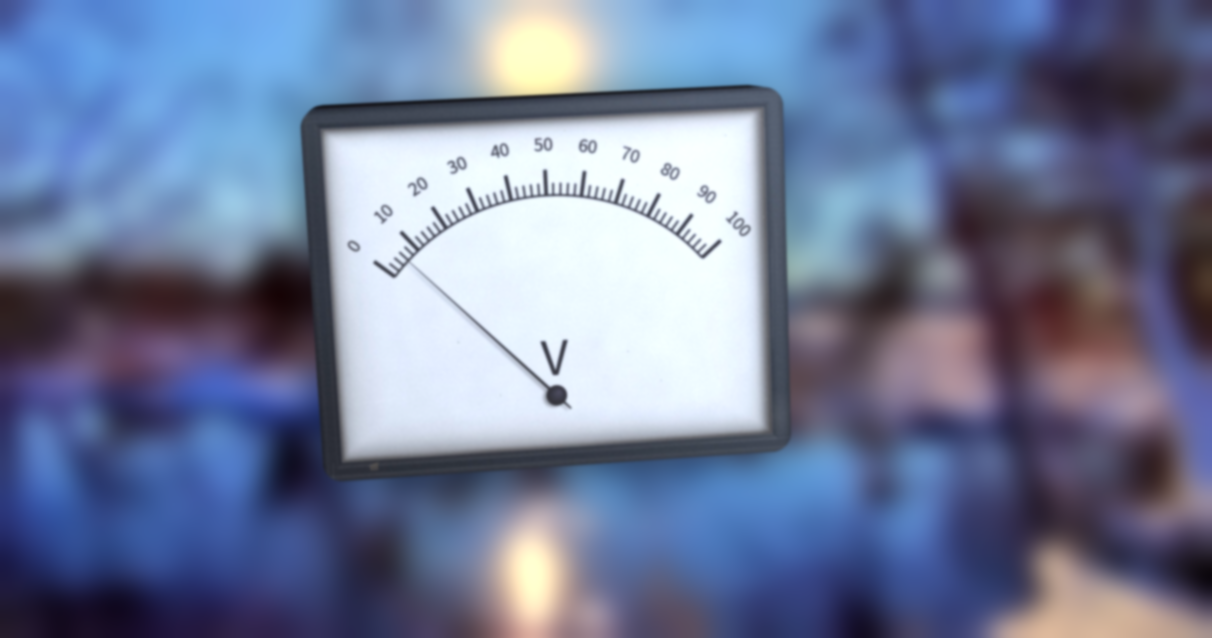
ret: 6 (V)
